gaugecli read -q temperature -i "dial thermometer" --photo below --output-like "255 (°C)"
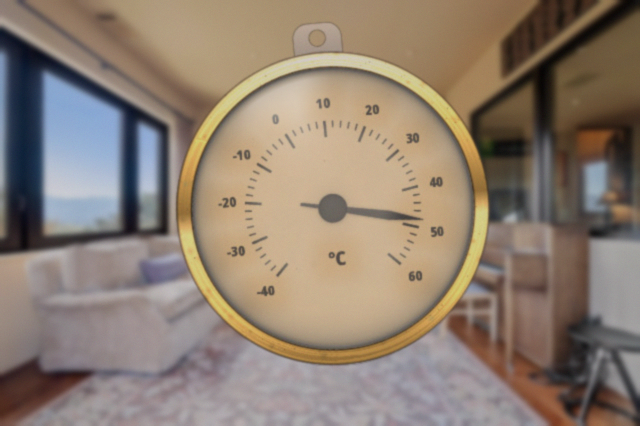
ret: 48 (°C)
